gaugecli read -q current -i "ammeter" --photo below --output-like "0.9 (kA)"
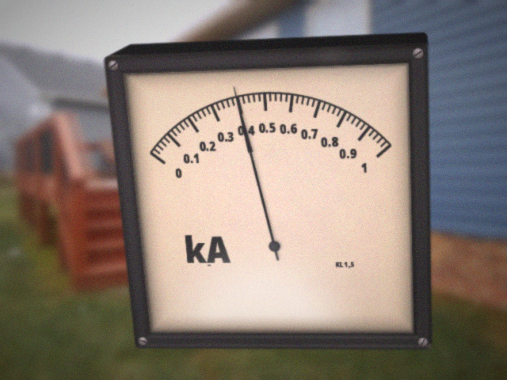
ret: 0.4 (kA)
